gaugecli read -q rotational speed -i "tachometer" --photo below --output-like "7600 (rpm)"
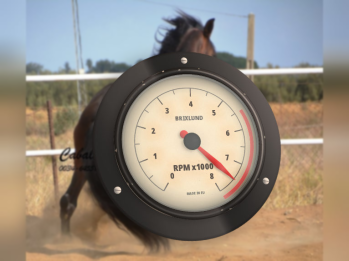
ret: 7500 (rpm)
